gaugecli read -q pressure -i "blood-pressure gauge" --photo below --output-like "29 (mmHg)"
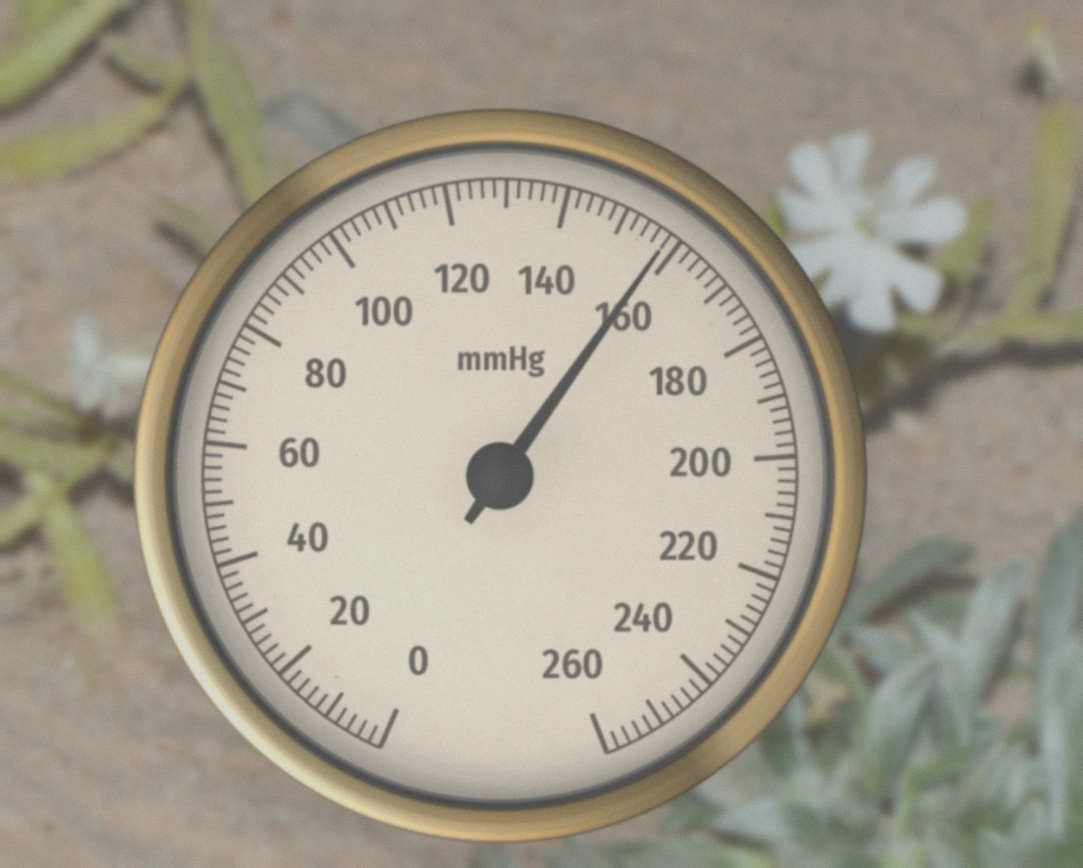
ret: 158 (mmHg)
